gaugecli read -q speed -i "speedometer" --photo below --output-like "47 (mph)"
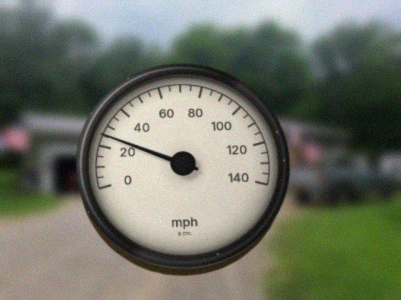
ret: 25 (mph)
